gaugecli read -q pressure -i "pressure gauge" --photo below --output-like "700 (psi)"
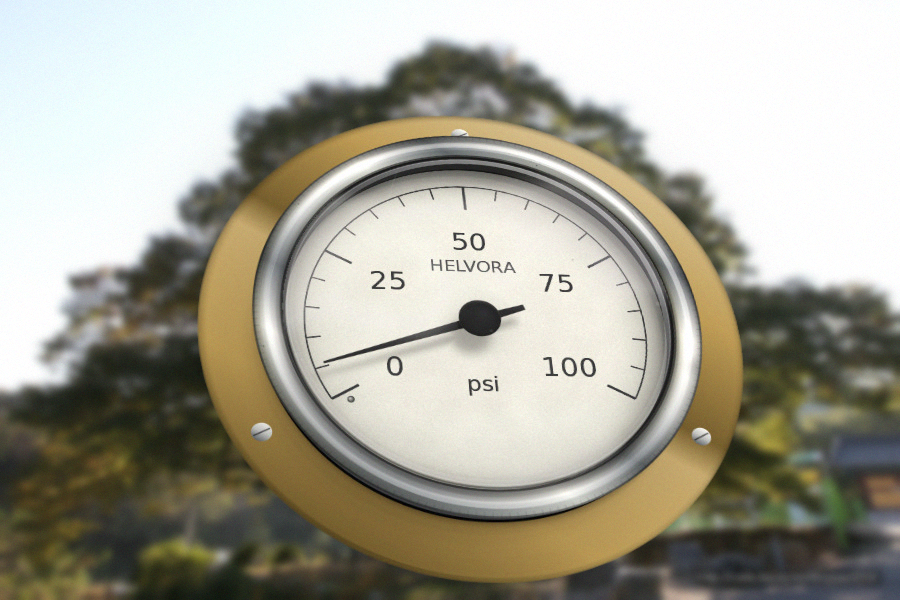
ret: 5 (psi)
